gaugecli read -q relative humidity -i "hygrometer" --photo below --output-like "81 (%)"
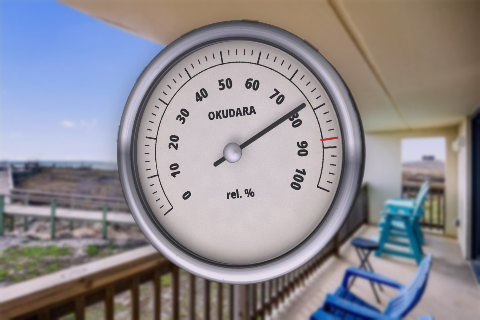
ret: 78 (%)
